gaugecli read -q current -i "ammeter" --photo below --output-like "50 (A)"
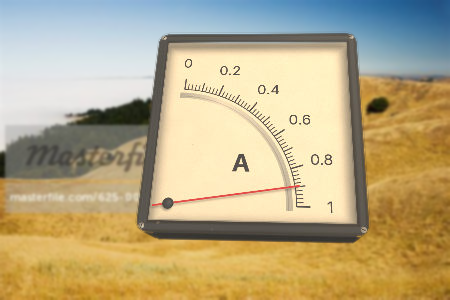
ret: 0.9 (A)
